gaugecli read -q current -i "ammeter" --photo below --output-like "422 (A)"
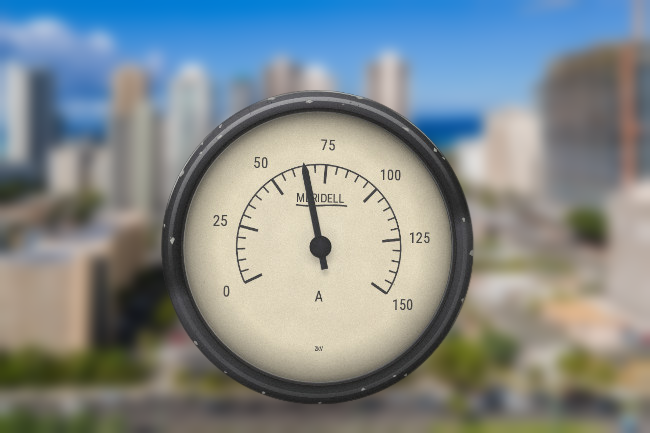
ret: 65 (A)
